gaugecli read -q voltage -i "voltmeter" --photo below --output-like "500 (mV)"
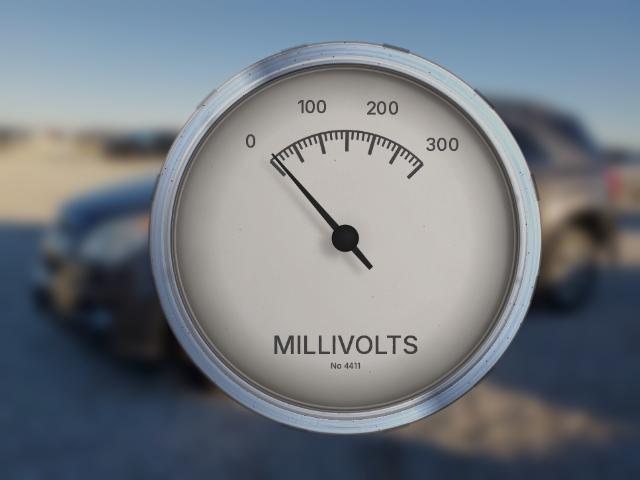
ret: 10 (mV)
